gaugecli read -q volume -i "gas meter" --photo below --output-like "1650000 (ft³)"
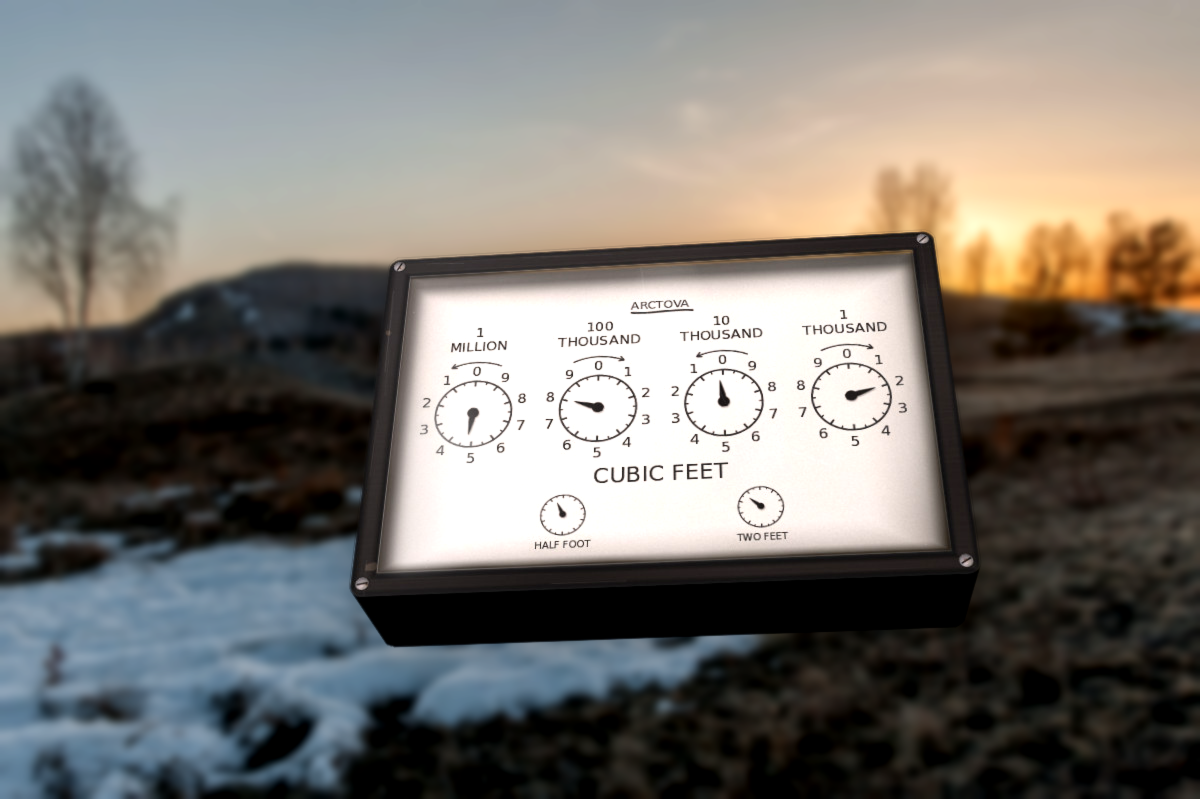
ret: 480200 (ft³)
